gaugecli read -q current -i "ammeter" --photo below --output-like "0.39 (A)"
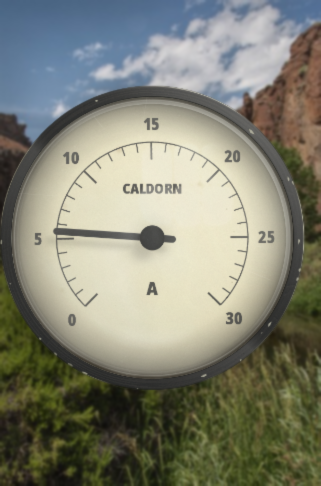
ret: 5.5 (A)
